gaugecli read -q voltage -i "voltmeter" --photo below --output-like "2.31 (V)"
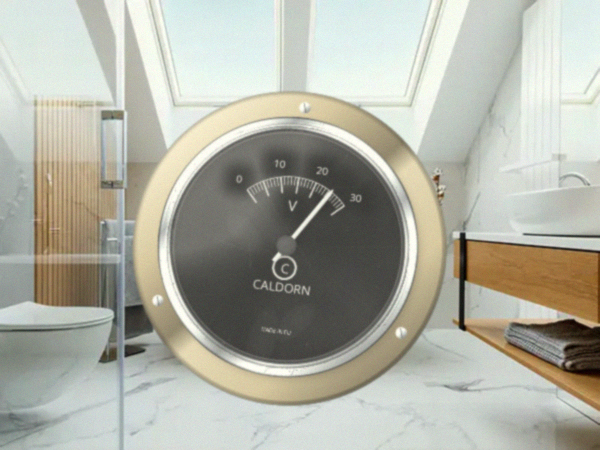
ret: 25 (V)
